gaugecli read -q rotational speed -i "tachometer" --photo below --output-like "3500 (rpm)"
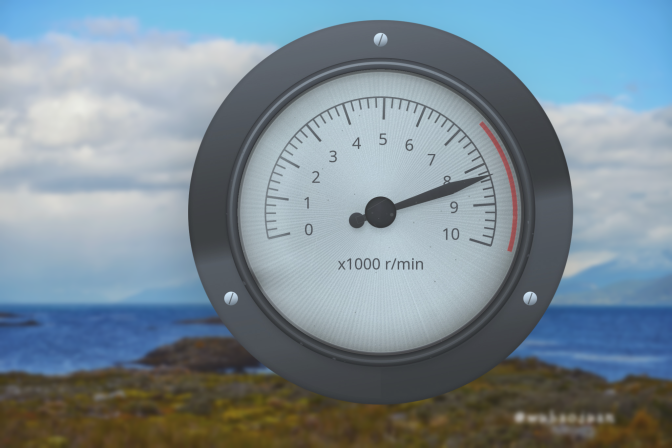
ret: 8300 (rpm)
